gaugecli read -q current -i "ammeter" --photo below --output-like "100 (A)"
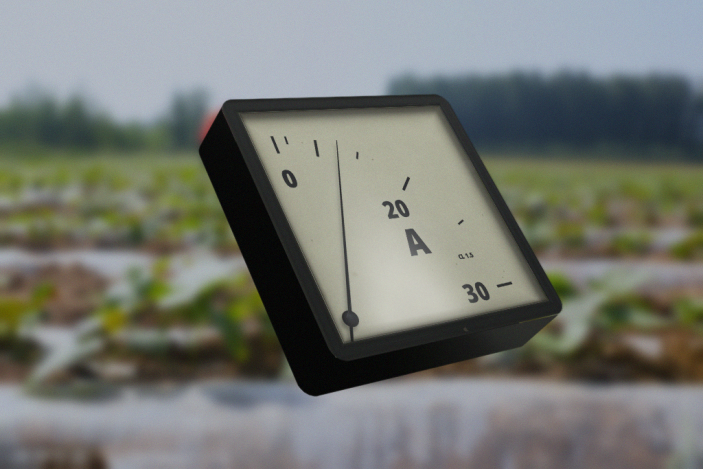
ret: 12.5 (A)
